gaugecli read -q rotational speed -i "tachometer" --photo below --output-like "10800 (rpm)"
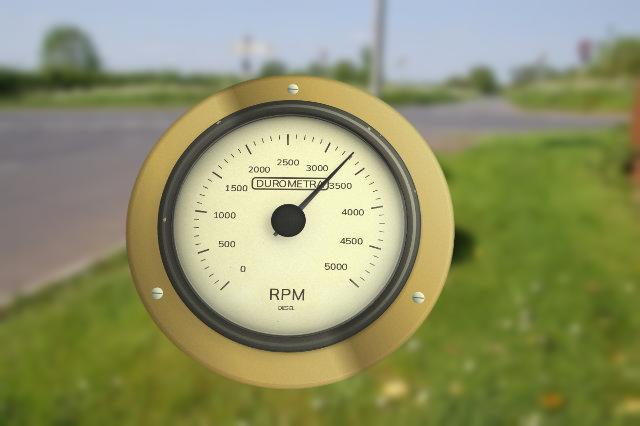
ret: 3300 (rpm)
